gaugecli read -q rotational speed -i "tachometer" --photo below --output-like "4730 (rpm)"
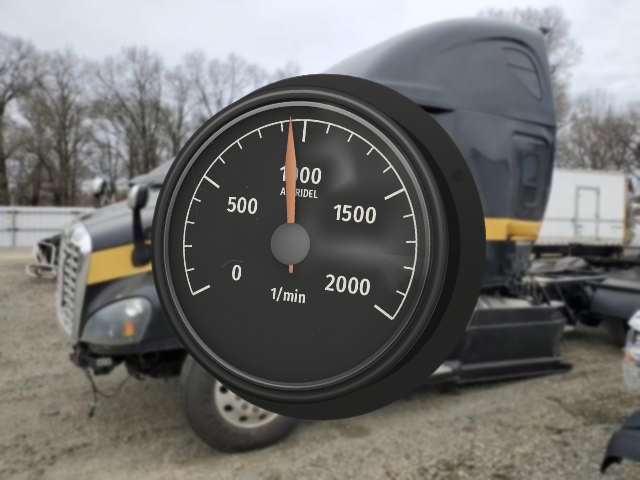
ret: 950 (rpm)
